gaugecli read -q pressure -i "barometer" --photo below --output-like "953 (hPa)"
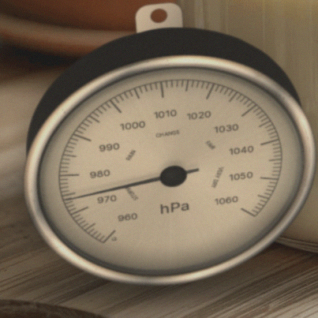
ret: 975 (hPa)
